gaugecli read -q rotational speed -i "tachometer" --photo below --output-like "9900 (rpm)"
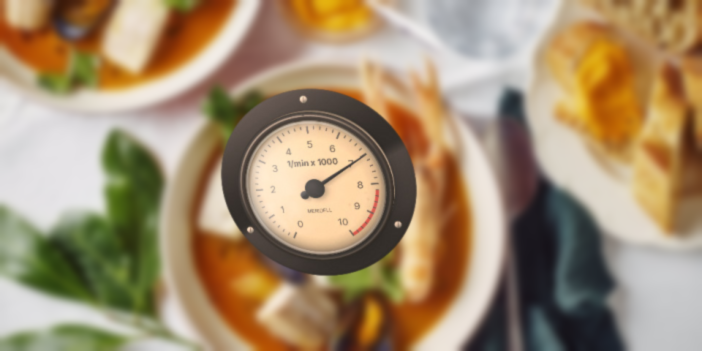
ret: 7000 (rpm)
